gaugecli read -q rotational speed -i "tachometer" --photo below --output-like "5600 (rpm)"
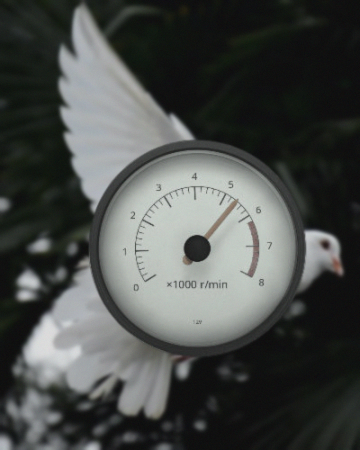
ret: 5400 (rpm)
